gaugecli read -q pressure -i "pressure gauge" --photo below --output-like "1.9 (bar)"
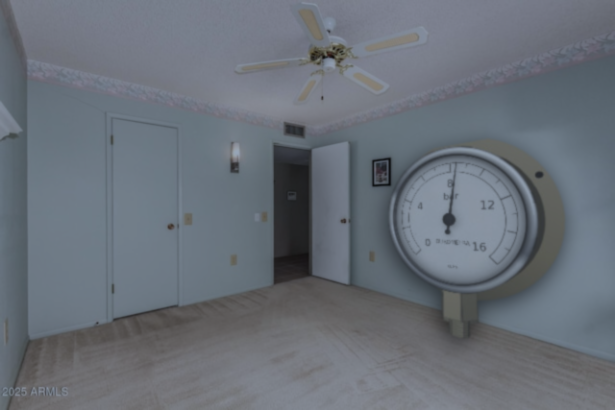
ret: 8.5 (bar)
